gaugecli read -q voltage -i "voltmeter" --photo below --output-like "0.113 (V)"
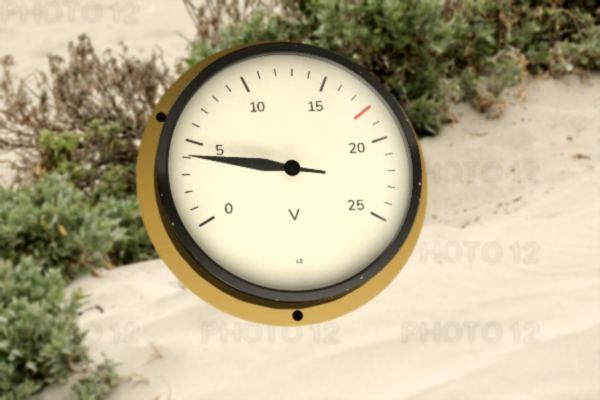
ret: 4 (V)
